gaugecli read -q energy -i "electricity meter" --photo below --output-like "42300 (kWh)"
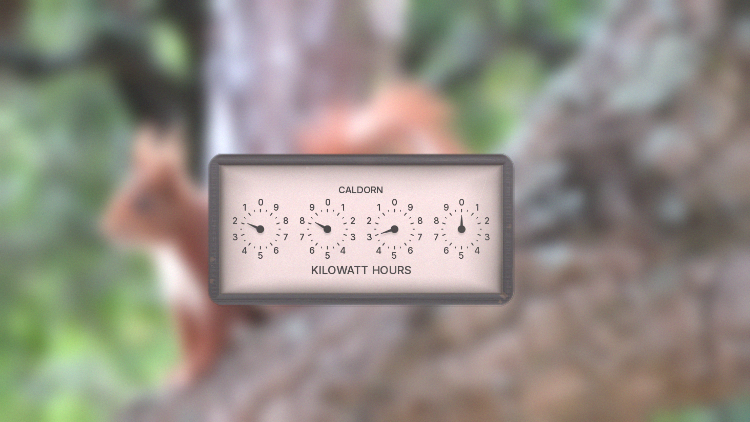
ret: 1830 (kWh)
